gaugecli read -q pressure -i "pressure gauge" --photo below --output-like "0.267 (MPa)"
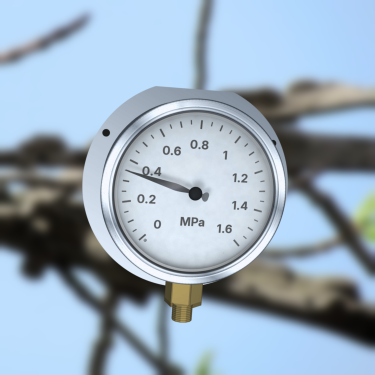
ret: 0.35 (MPa)
